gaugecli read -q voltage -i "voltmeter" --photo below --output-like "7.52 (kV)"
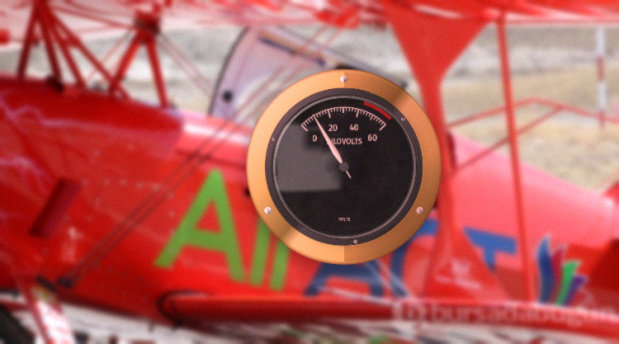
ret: 10 (kV)
